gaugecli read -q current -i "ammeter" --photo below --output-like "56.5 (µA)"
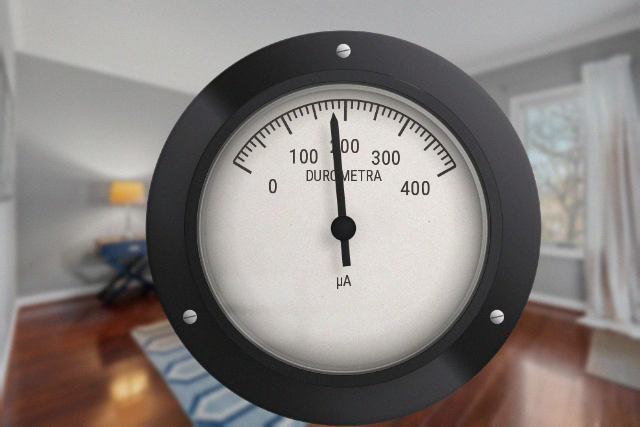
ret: 180 (µA)
